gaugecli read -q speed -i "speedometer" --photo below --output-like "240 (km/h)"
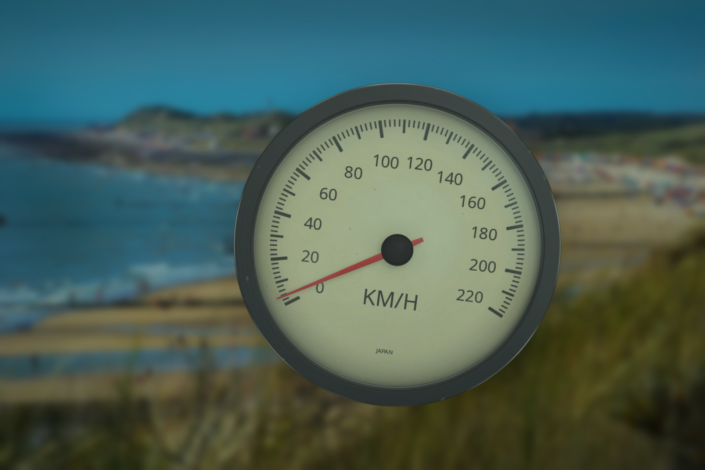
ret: 4 (km/h)
